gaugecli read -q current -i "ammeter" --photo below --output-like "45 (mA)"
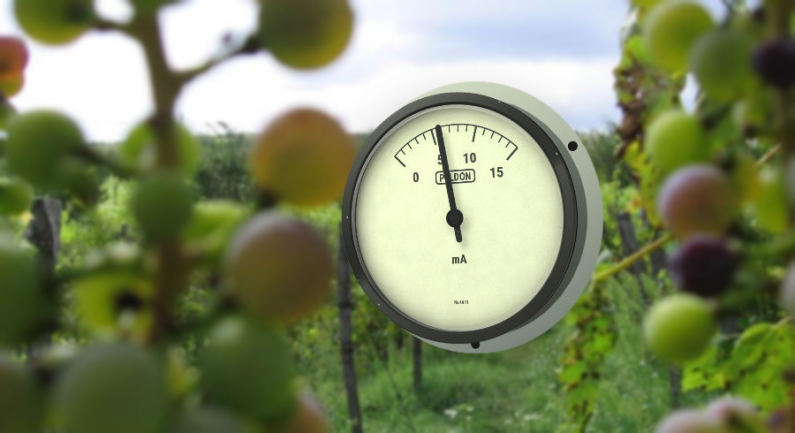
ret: 6 (mA)
